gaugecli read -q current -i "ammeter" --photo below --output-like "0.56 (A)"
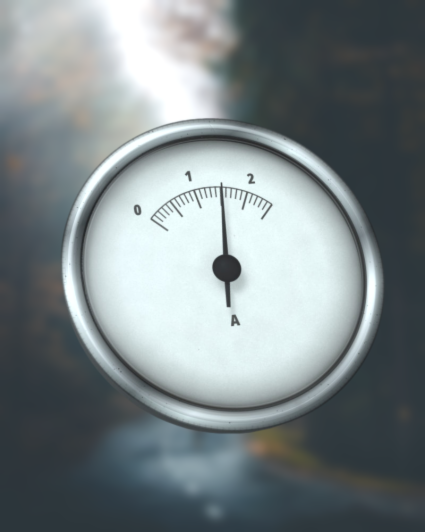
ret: 1.5 (A)
